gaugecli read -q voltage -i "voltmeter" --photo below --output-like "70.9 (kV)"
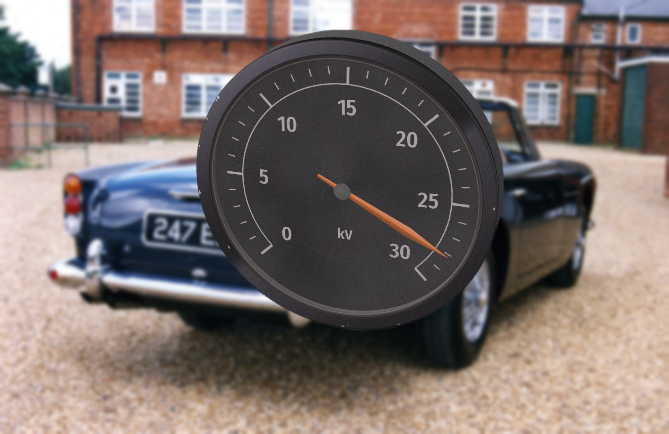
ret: 28 (kV)
